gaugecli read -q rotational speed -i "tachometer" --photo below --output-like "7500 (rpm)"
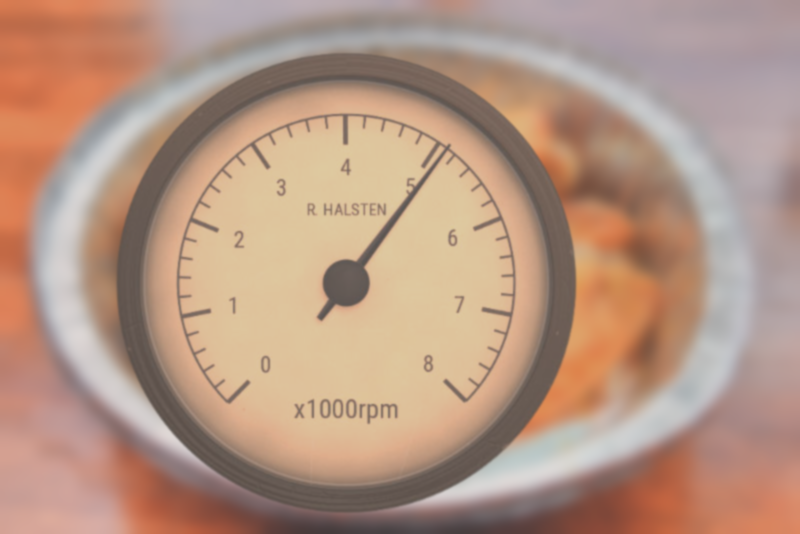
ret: 5100 (rpm)
